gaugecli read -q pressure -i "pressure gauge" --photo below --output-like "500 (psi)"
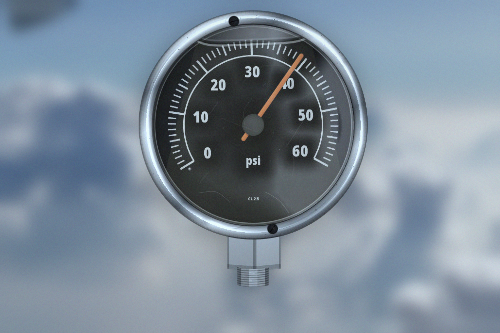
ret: 39 (psi)
